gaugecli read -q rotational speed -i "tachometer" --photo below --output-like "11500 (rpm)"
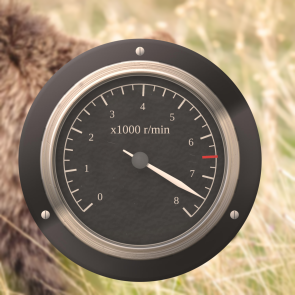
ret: 7500 (rpm)
